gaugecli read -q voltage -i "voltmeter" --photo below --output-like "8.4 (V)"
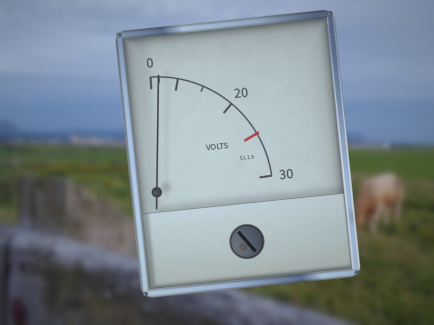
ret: 5 (V)
